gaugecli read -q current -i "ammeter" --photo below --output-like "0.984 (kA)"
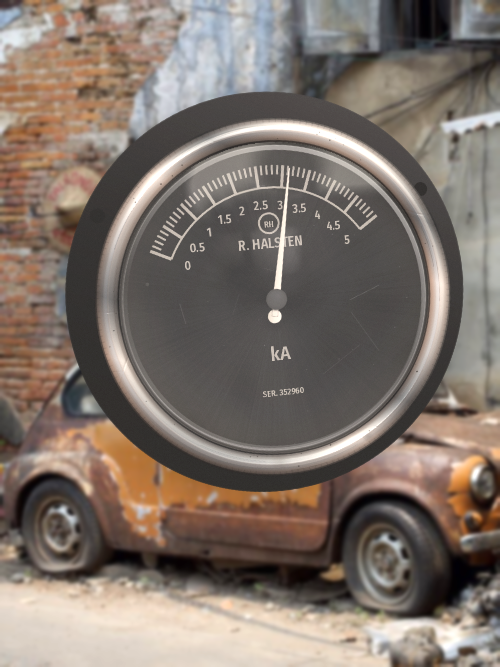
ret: 3.1 (kA)
